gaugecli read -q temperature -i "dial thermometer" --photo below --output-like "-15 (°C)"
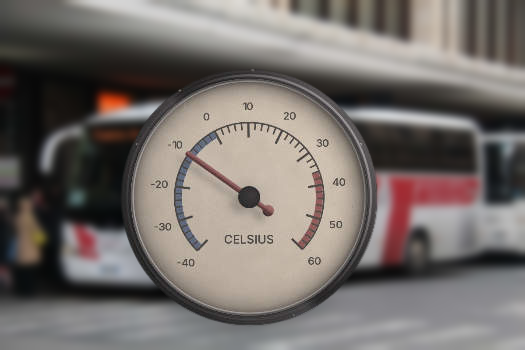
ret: -10 (°C)
